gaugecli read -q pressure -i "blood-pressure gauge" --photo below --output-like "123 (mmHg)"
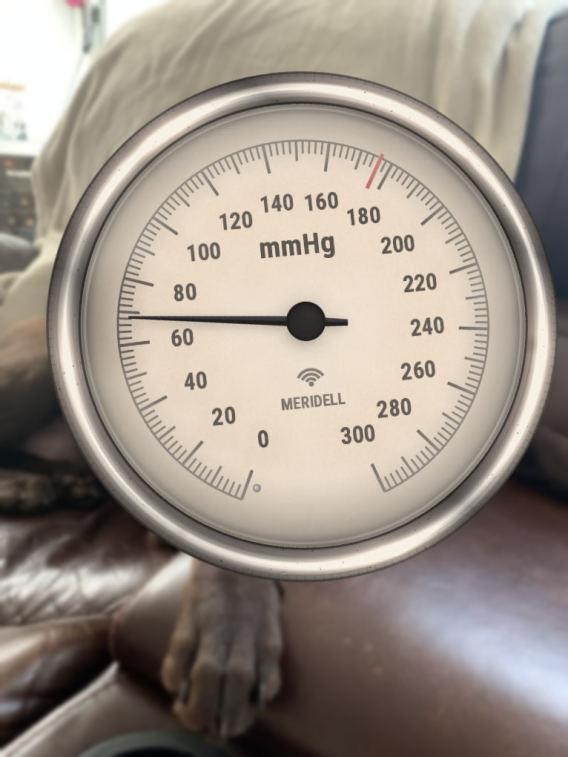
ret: 68 (mmHg)
